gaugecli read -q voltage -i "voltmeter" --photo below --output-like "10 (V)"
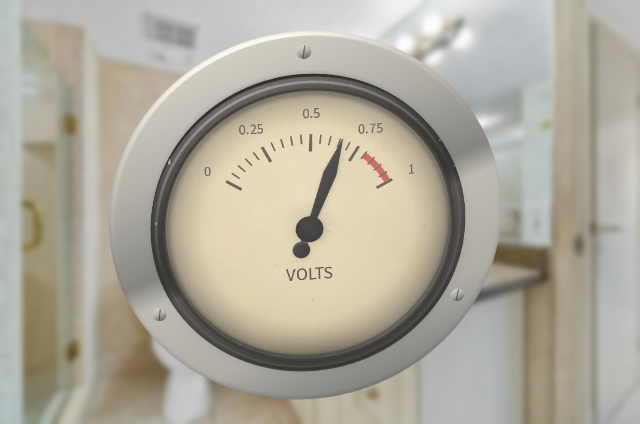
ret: 0.65 (V)
